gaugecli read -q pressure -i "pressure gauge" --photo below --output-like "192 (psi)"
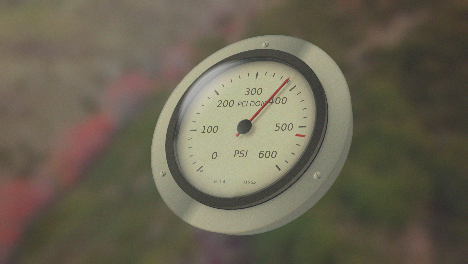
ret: 380 (psi)
